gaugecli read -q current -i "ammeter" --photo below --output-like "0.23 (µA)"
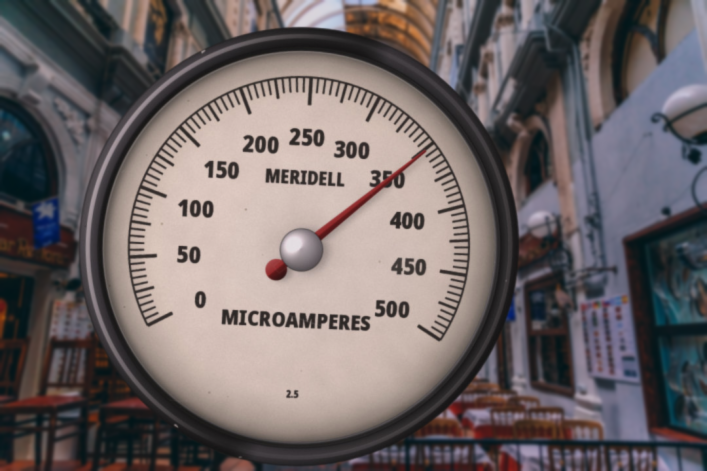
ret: 350 (µA)
